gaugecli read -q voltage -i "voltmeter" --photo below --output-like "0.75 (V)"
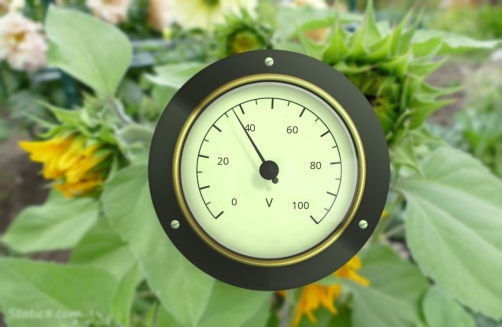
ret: 37.5 (V)
